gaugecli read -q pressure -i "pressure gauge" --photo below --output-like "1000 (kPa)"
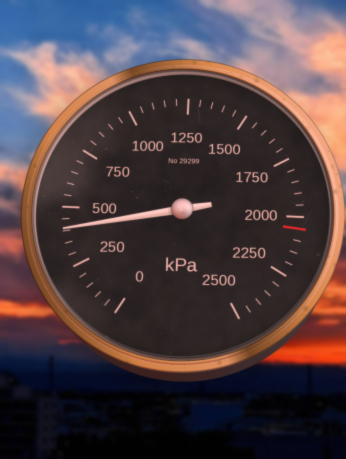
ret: 400 (kPa)
